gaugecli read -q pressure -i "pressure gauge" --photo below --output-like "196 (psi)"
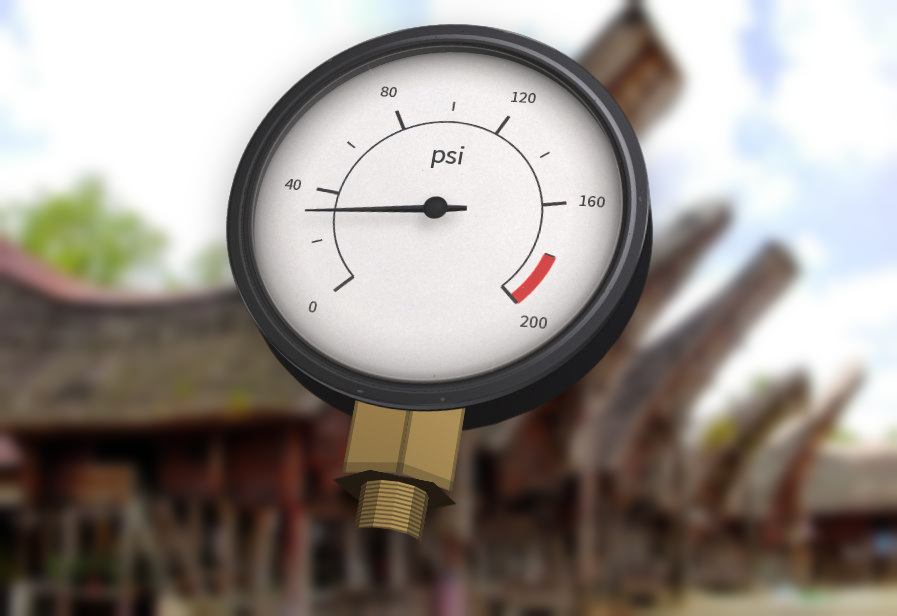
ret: 30 (psi)
